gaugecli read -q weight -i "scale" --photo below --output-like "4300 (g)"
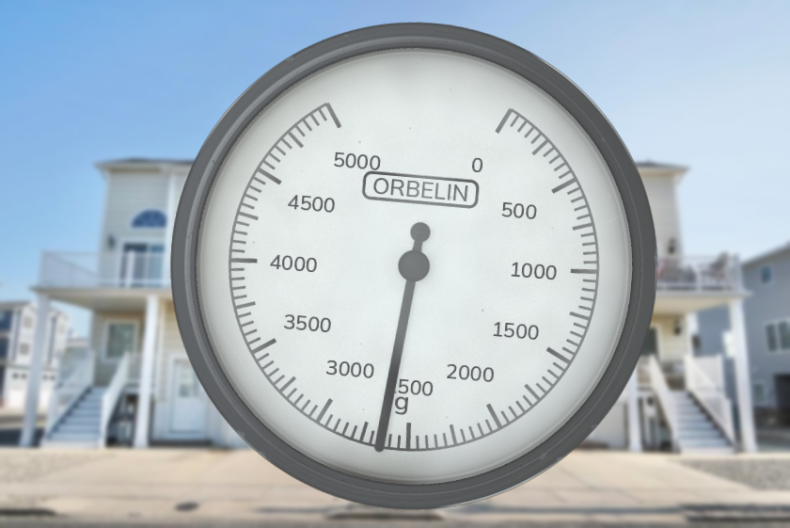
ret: 2650 (g)
